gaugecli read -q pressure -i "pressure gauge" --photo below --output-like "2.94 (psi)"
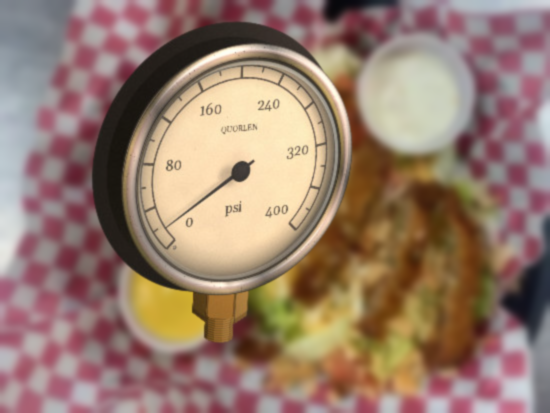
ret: 20 (psi)
